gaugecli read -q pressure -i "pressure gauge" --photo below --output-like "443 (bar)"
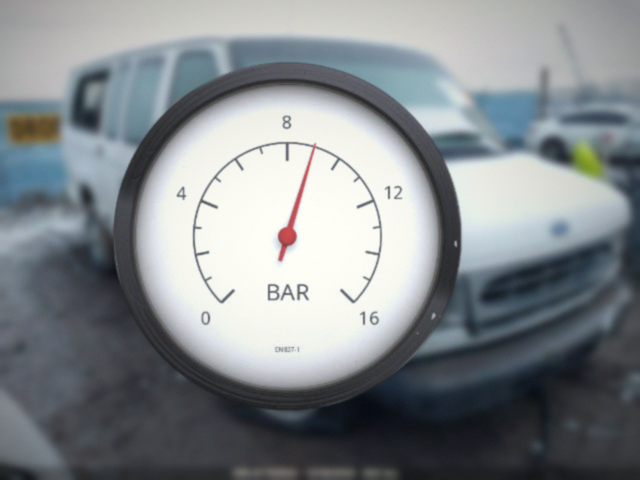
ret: 9 (bar)
